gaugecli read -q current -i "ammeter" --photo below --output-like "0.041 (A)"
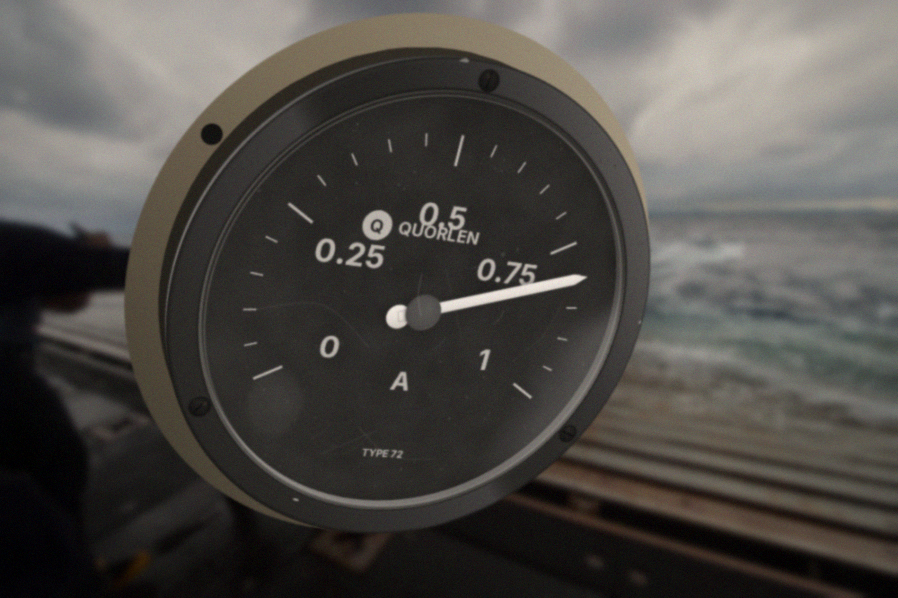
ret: 0.8 (A)
